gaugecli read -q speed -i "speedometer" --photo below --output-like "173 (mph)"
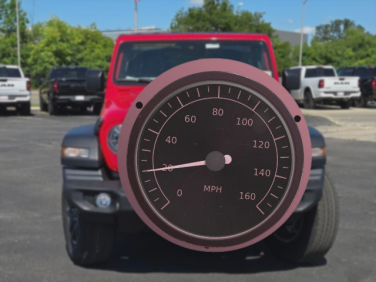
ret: 20 (mph)
